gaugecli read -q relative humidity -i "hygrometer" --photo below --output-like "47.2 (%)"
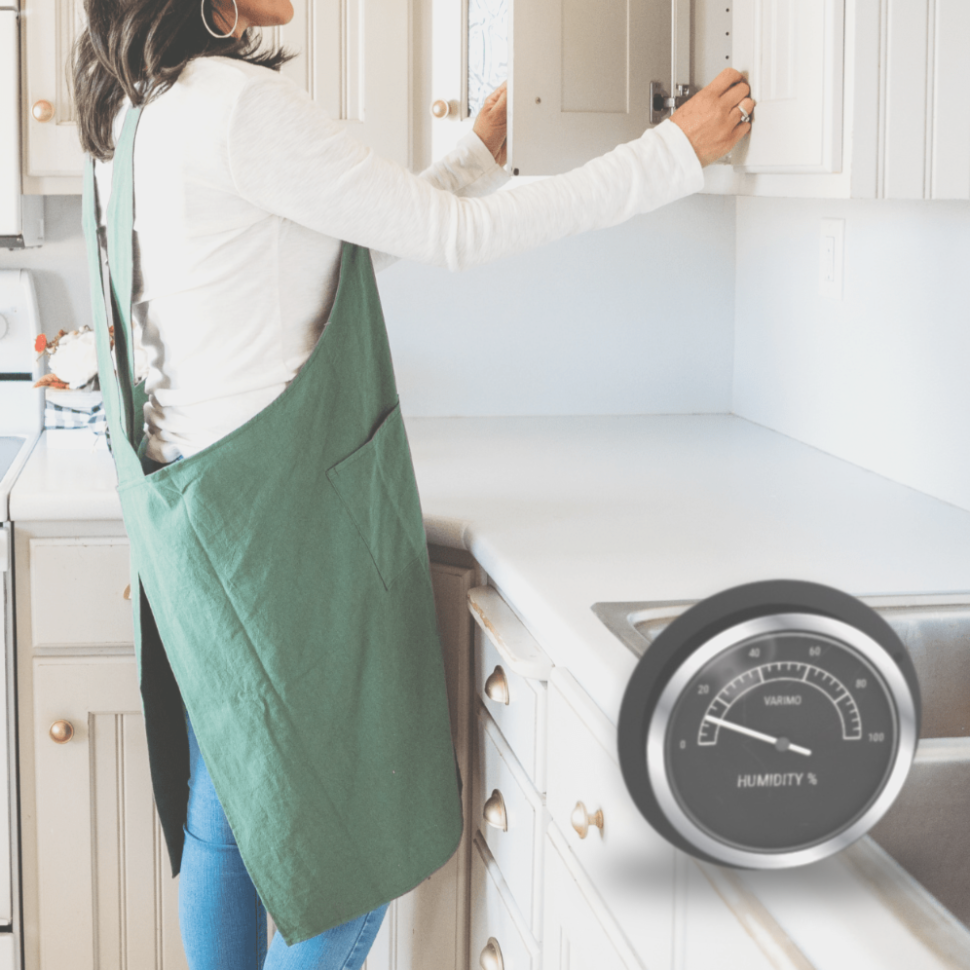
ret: 12 (%)
